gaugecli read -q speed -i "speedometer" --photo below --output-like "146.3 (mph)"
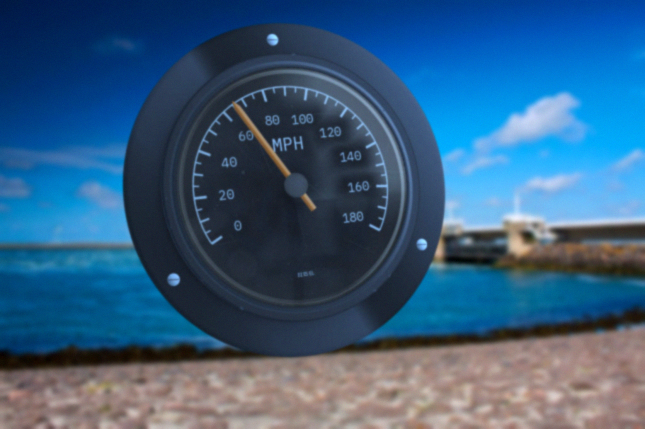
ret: 65 (mph)
